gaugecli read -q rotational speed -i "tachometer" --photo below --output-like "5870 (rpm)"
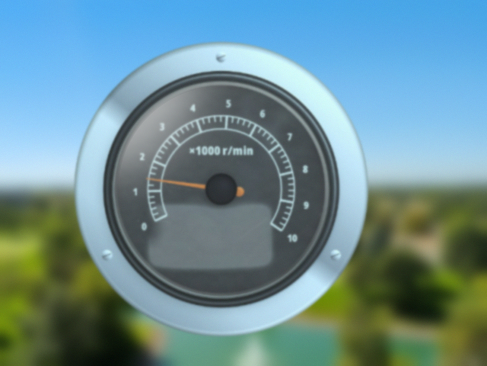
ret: 1400 (rpm)
